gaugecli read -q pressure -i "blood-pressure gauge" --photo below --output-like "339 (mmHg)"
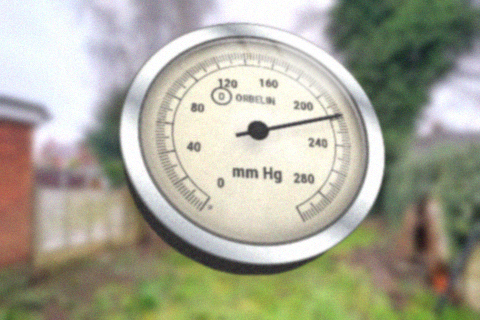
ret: 220 (mmHg)
